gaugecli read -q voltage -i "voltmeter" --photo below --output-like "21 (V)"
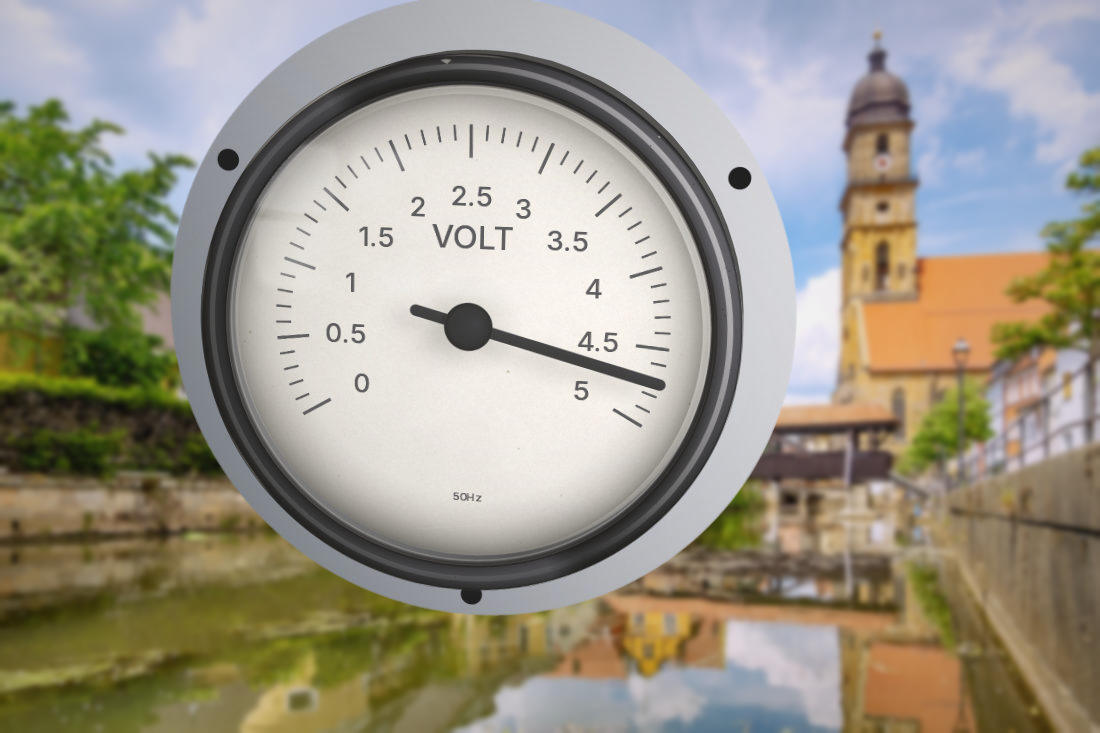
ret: 4.7 (V)
